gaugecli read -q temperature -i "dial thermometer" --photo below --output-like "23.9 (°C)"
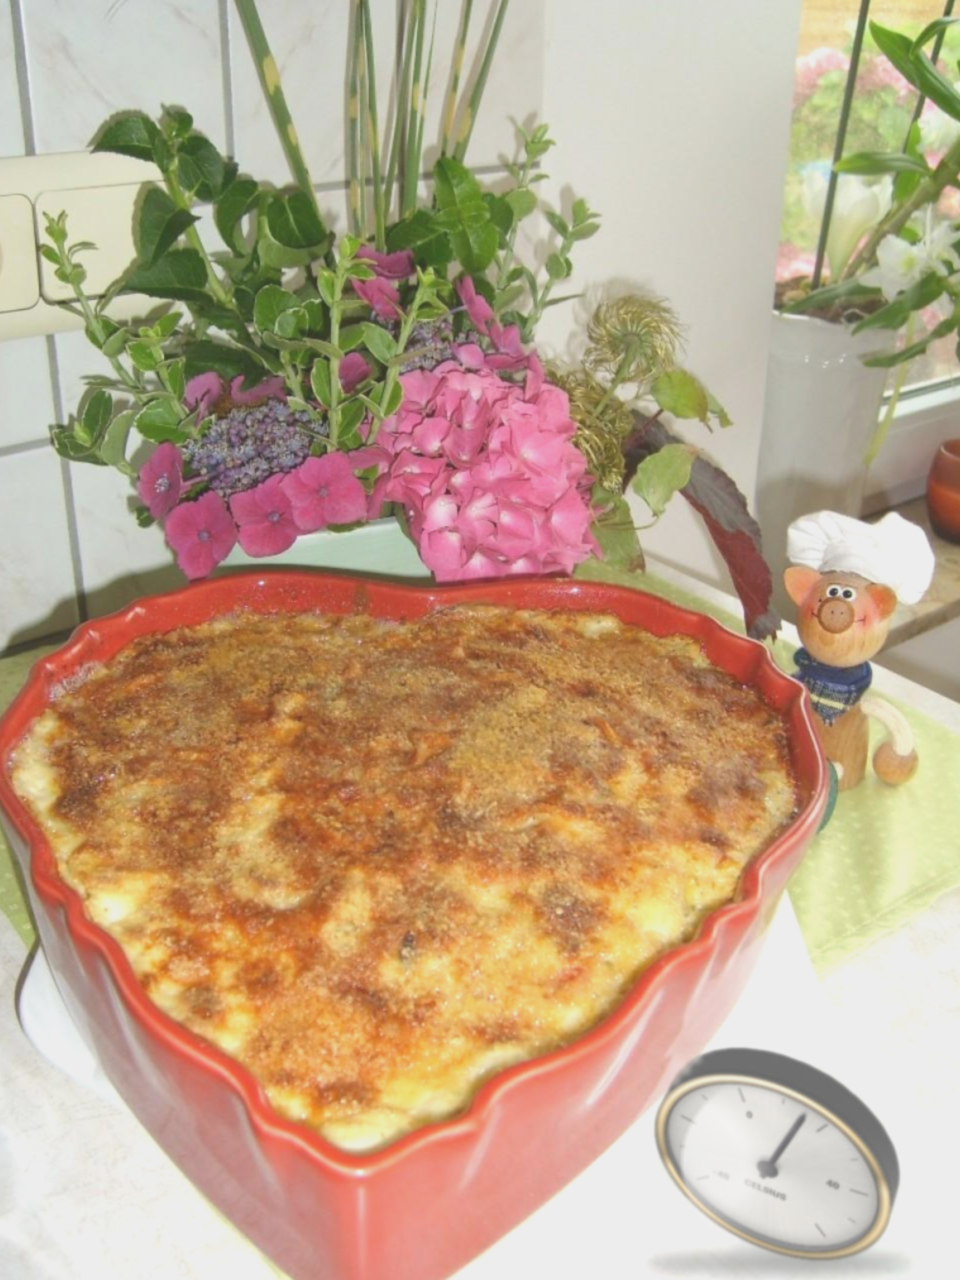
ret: 15 (°C)
